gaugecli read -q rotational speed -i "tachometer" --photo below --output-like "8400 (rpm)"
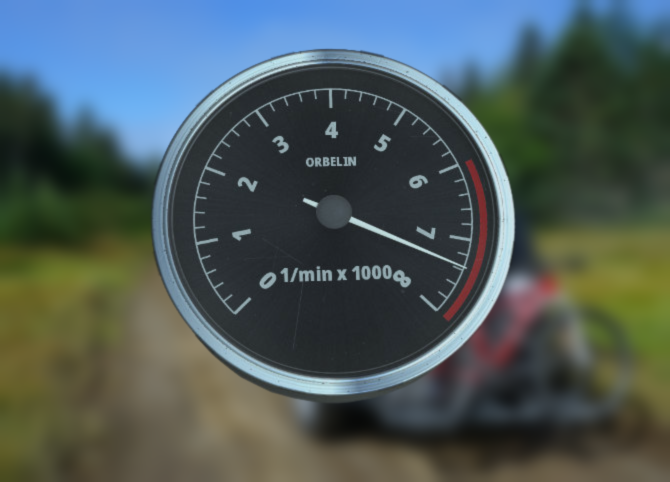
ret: 7400 (rpm)
